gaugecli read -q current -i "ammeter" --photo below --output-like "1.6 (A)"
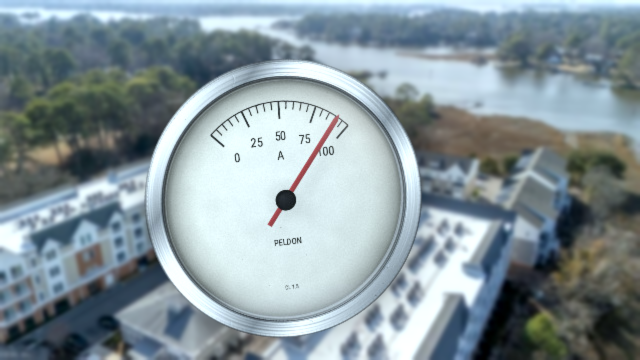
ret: 90 (A)
